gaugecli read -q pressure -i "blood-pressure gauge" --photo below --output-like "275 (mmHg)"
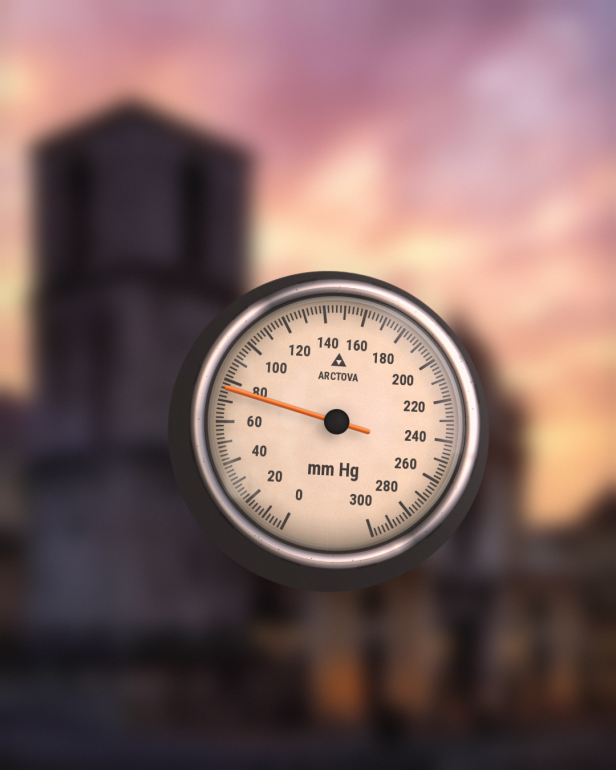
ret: 76 (mmHg)
